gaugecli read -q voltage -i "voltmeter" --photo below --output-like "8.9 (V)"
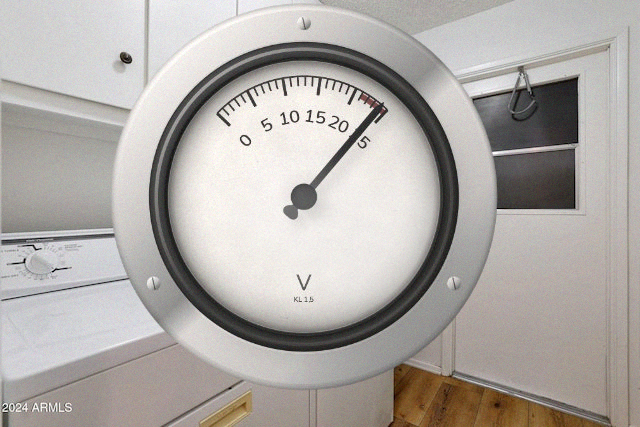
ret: 24 (V)
